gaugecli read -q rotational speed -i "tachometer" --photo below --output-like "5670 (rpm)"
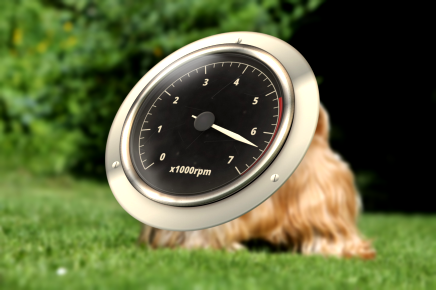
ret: 6400 (rpm)
